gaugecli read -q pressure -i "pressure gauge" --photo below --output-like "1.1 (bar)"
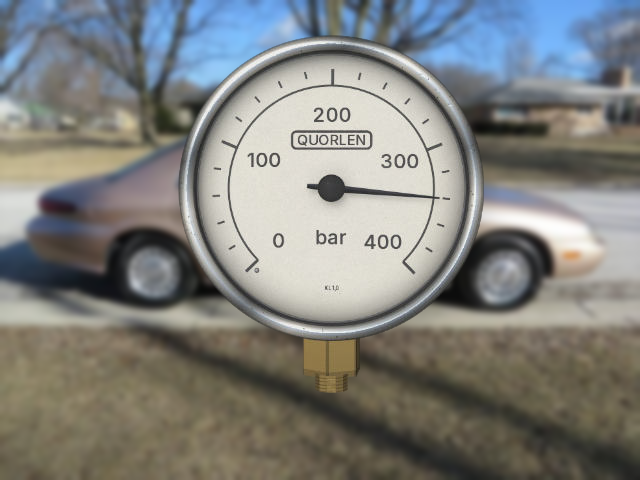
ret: 340 (bar)
